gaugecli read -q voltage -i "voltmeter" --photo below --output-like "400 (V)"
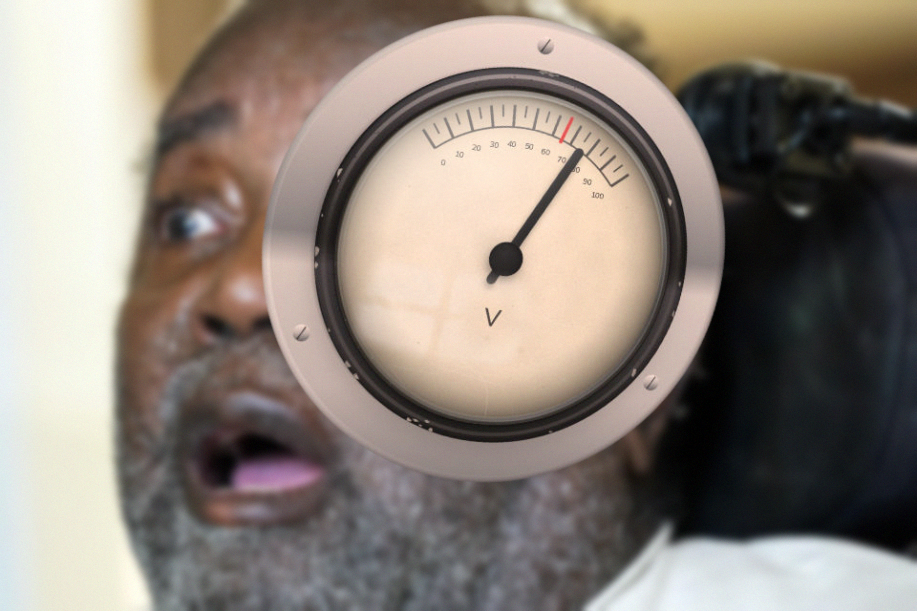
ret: 75 (V)
